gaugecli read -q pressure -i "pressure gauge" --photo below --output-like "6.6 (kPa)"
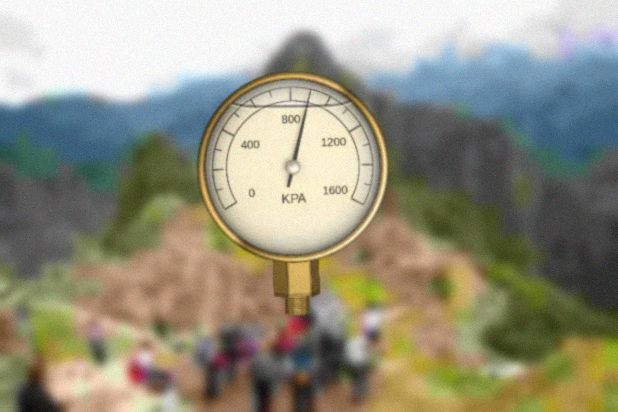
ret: 900 (kPa)
